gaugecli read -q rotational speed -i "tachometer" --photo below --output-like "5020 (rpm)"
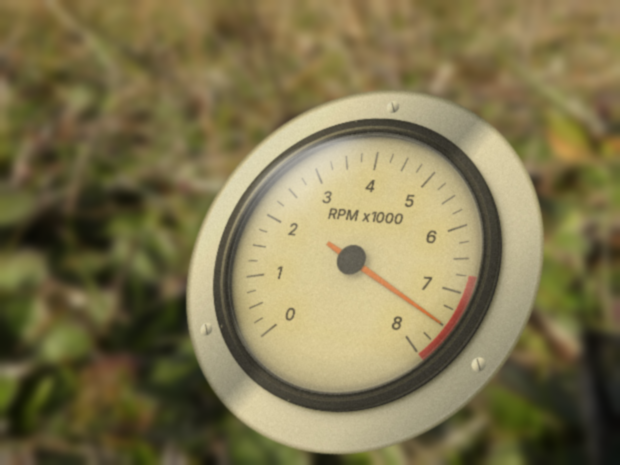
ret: 7500 (rpm)
